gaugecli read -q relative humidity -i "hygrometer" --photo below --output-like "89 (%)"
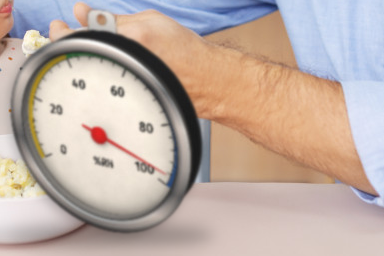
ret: 96 (%)
